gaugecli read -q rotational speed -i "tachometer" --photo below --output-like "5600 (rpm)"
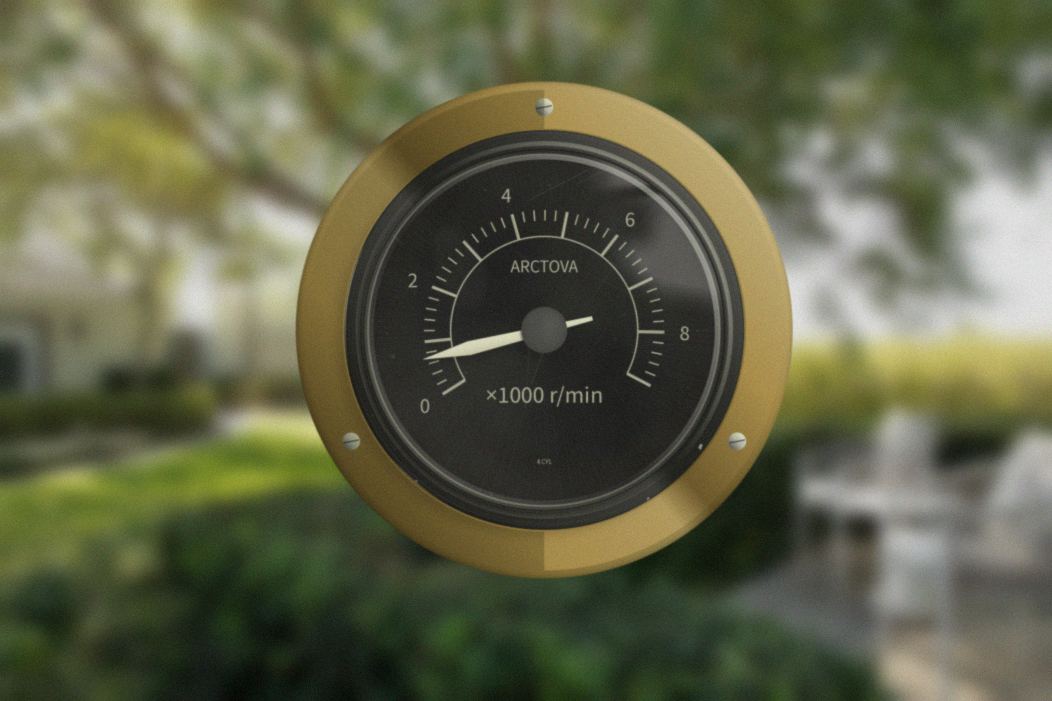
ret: 700 (rpm)
